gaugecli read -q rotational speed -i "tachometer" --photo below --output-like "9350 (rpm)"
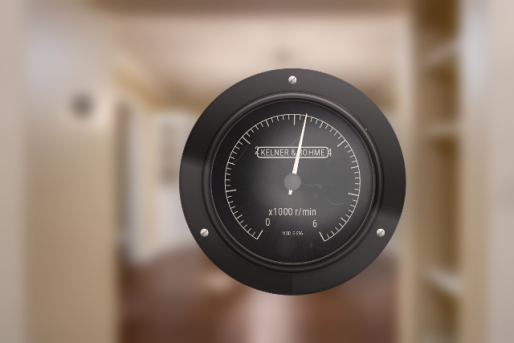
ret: 3200 (rpm)
